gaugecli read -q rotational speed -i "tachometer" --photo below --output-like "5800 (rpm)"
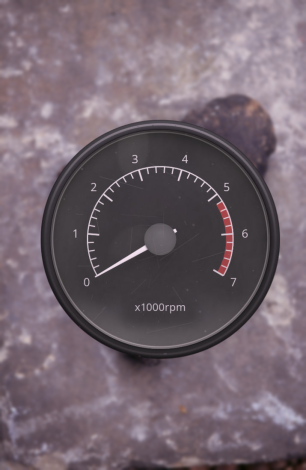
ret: 0 (rpm)
